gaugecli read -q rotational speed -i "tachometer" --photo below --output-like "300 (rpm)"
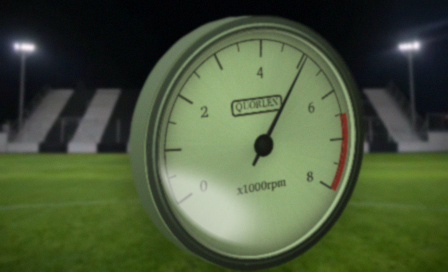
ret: 5000 (rpm)
